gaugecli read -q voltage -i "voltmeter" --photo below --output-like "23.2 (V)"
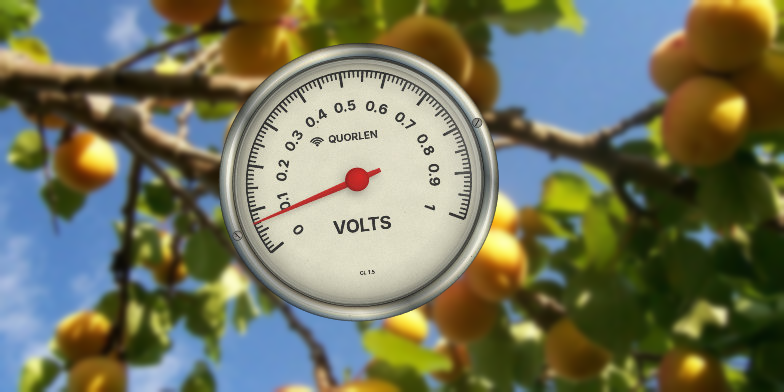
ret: 0.07 (V)
